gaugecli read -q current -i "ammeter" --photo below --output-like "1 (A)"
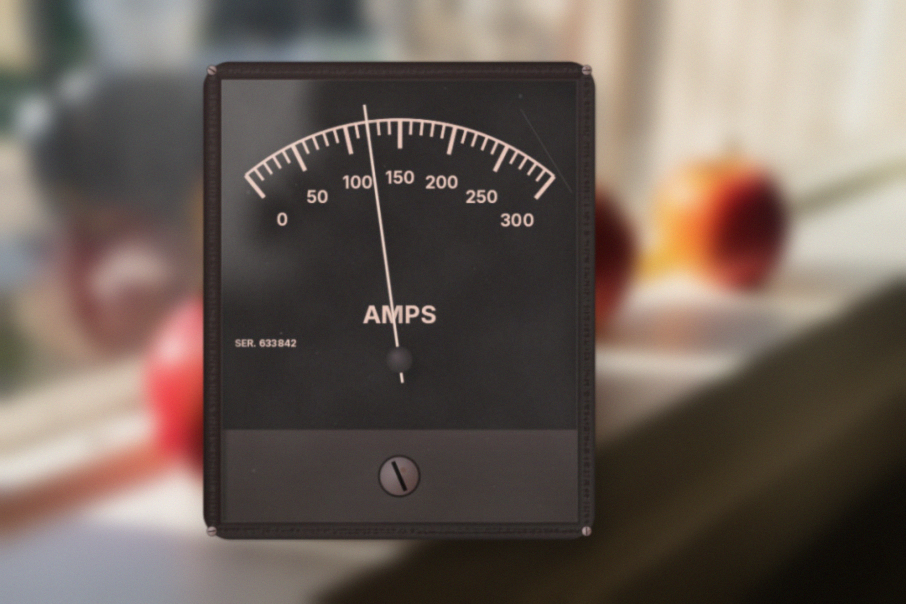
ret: 120 (A)
